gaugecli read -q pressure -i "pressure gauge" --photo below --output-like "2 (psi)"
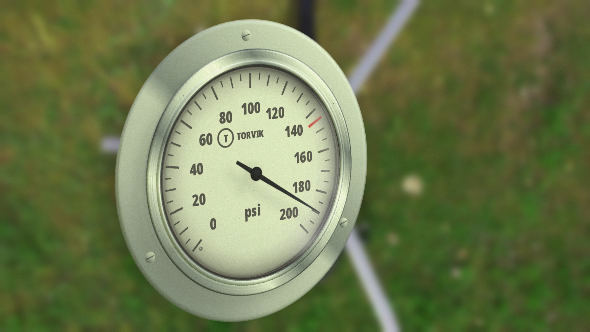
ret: 190 (psi)
